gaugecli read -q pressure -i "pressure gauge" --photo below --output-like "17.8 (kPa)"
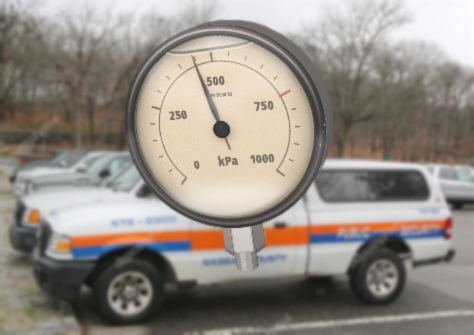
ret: 450 (kPa)
